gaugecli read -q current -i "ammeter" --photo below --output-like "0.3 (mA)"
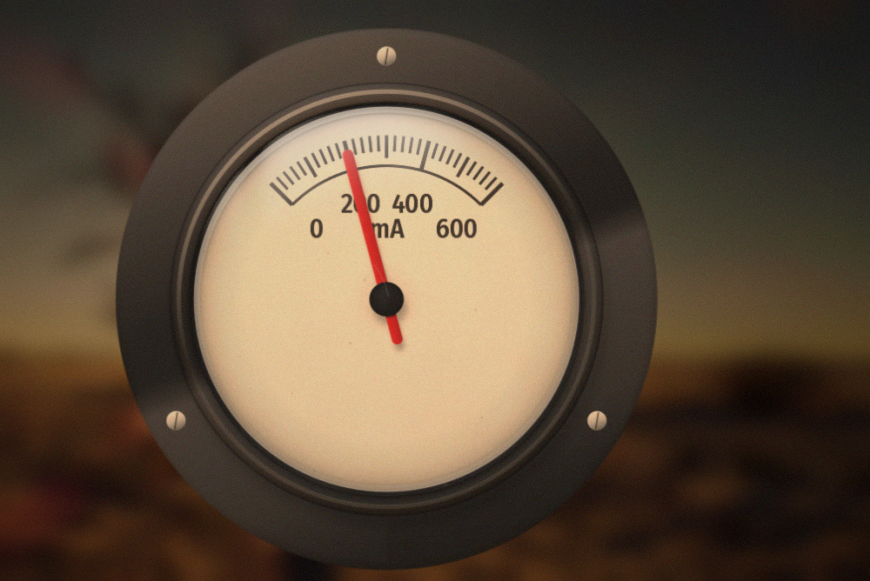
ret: 200 (mA)
